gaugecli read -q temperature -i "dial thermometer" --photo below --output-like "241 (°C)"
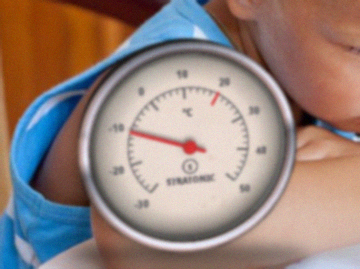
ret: -10 (°C)
